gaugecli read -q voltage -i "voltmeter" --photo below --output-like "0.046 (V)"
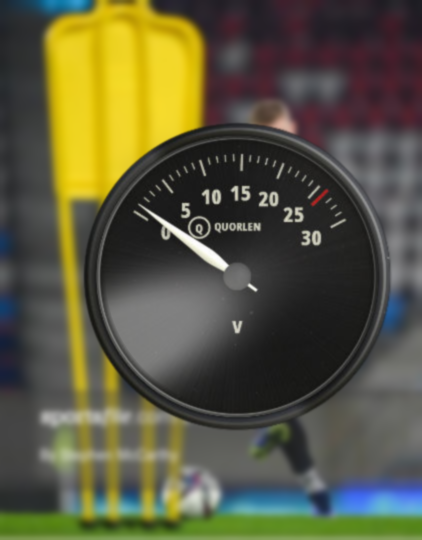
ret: 1 (V)
